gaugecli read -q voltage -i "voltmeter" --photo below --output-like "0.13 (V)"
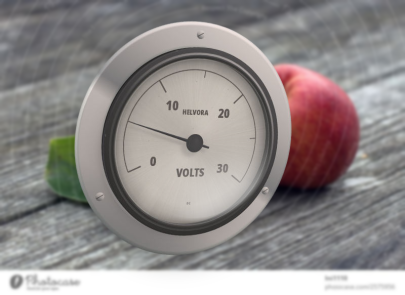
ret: 5 (V)
